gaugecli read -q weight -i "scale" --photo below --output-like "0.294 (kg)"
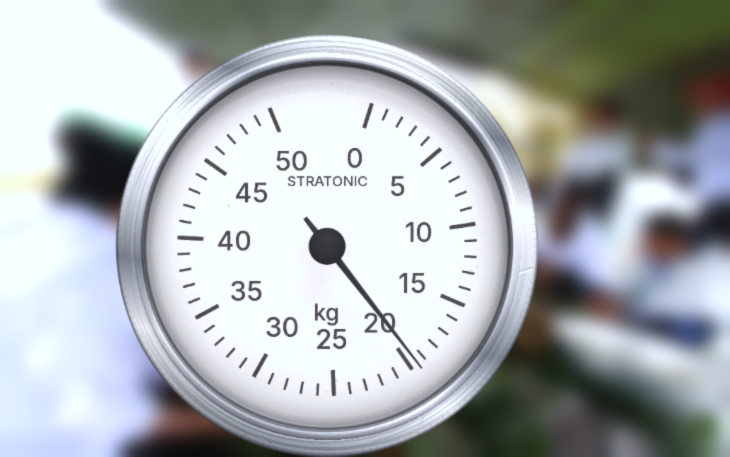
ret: 19.5 (kg)
